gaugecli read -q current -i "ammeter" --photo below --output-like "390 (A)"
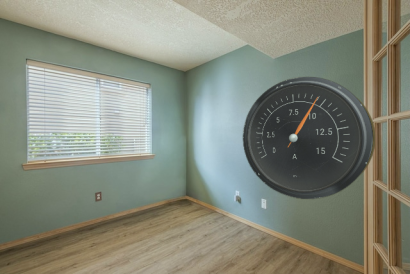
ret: 9.5 (A)
